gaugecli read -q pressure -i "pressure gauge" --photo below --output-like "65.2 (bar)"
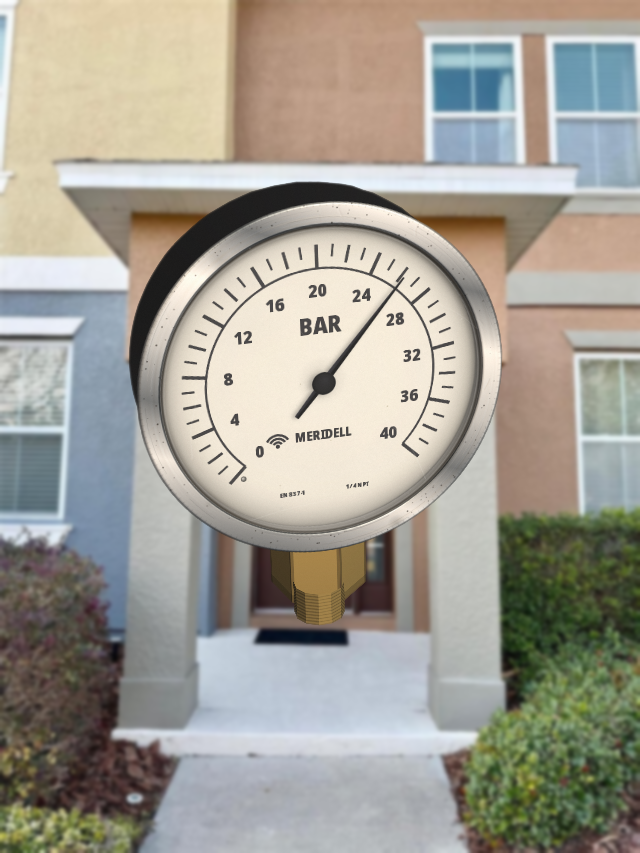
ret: 26 (bar)
